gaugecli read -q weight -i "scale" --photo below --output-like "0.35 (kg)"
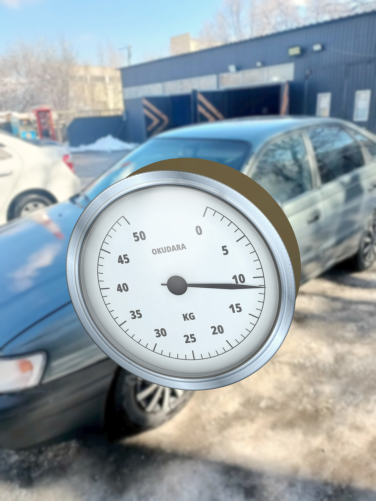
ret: 11 (kg)
